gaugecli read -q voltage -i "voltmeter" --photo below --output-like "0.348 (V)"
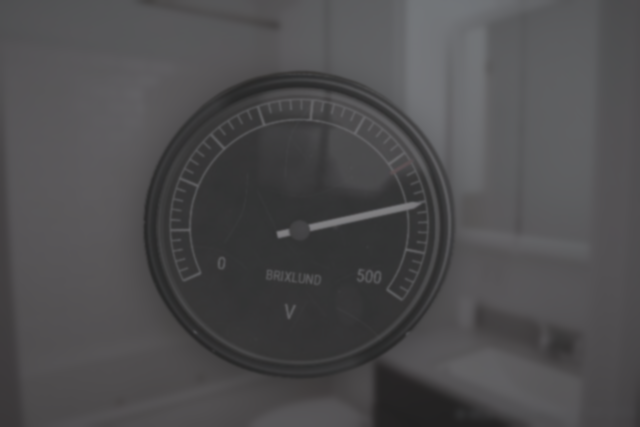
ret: 400 (V)
